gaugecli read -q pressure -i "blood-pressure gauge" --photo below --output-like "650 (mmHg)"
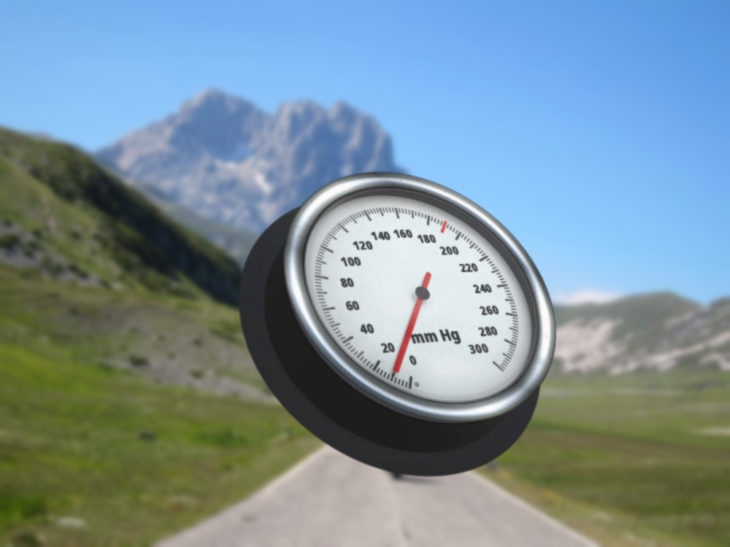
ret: 10 (mmHg)
